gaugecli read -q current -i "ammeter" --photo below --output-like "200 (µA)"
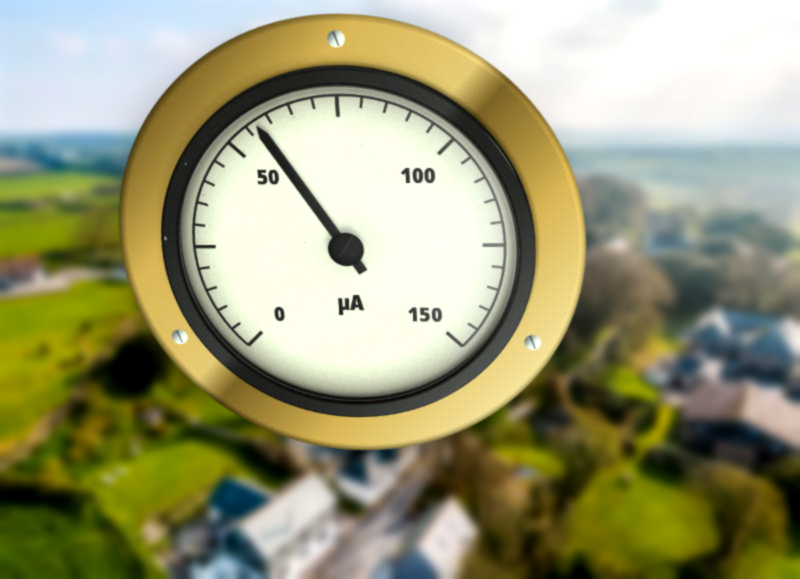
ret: 57.5 (µA)
